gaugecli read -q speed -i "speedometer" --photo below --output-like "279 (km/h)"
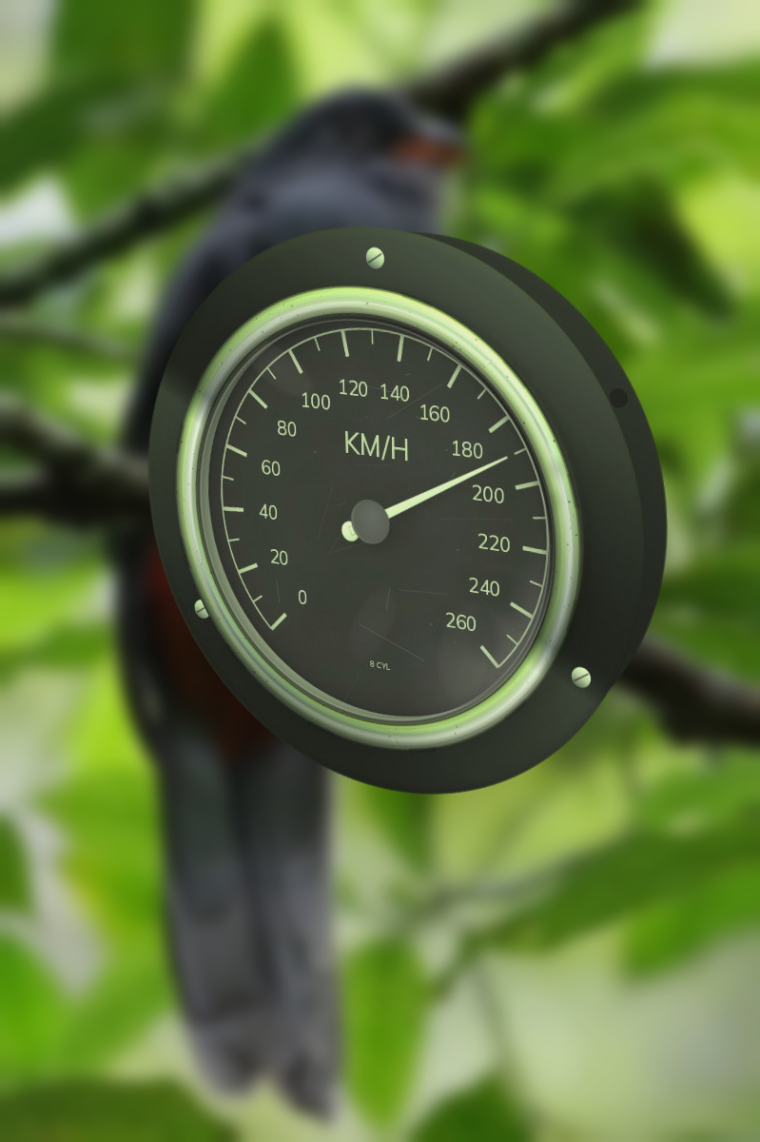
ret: 190 (km/h)
